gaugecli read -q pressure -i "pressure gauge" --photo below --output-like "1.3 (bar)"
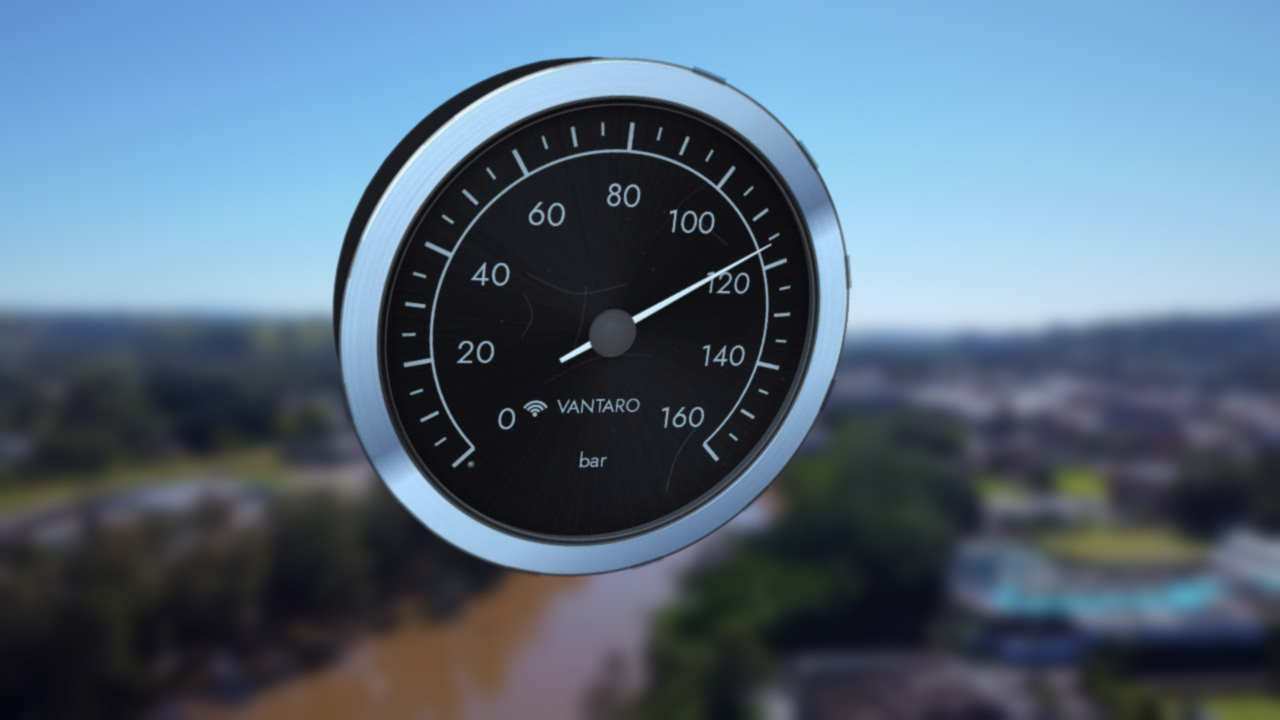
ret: 115 (bar)
